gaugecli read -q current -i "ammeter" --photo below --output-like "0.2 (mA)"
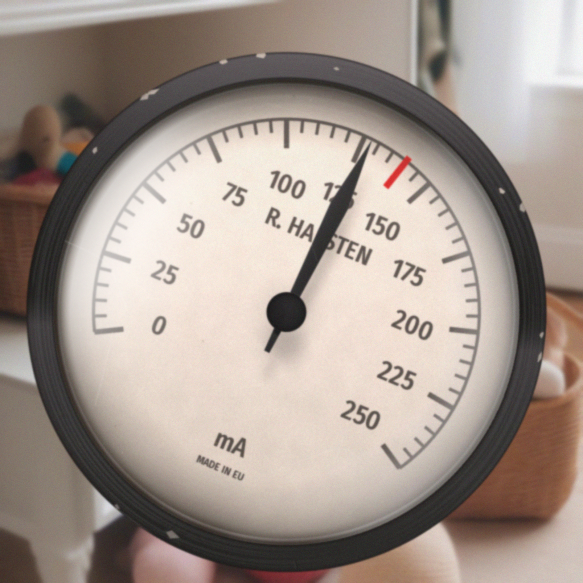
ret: 127.5 (mA)
